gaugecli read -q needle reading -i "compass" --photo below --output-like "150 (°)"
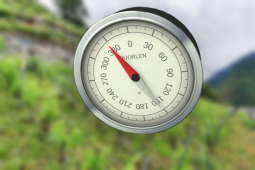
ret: 330 (°)
